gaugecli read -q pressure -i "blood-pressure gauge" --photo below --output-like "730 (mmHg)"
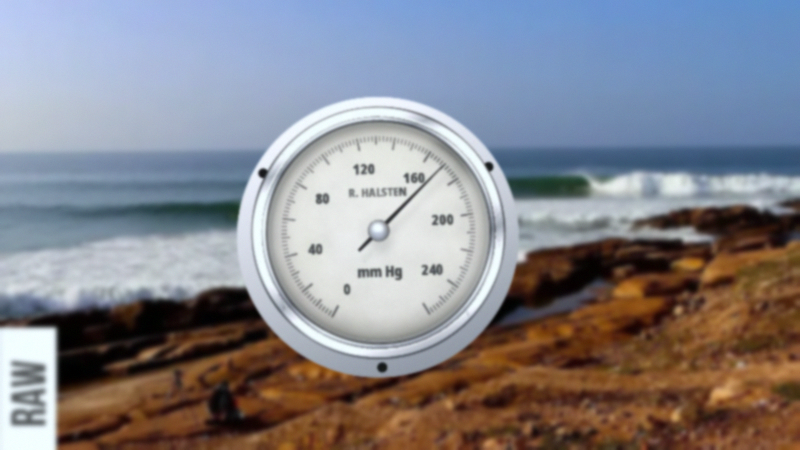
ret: 170 (mmHg)
